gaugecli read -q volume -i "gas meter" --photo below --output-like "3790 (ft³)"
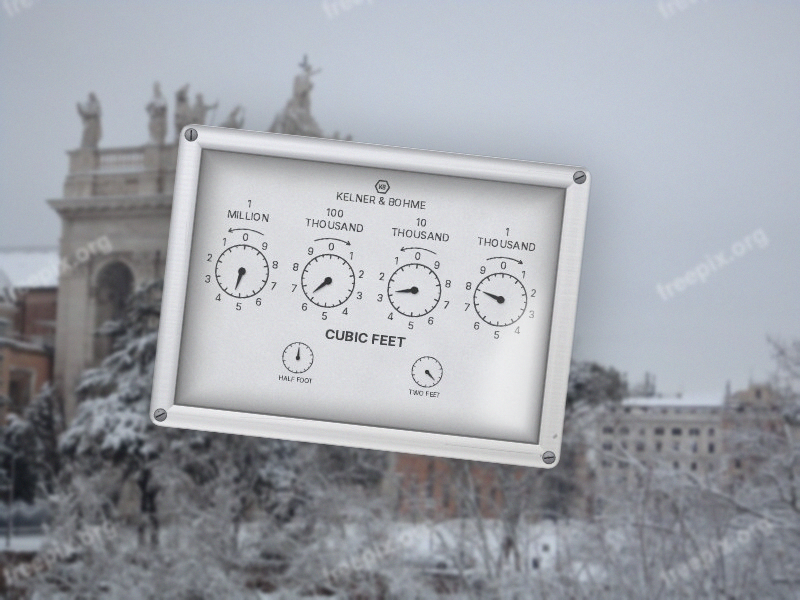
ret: 462800 (ft³)
